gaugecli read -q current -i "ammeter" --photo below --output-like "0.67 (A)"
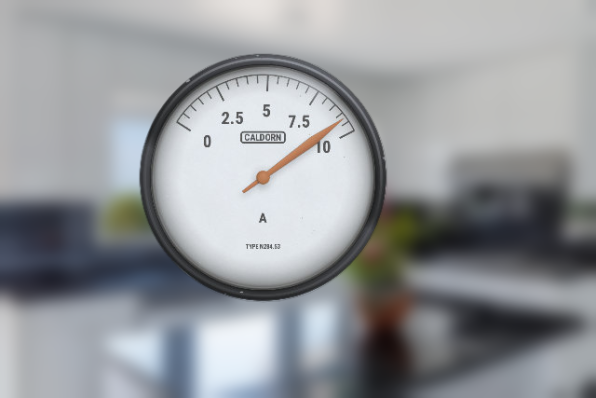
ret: 9.25 (A)
